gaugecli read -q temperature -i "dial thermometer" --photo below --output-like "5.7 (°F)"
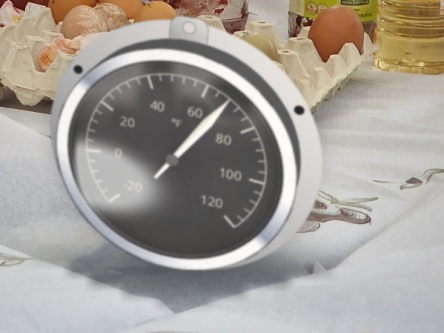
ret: 68 (°F)
